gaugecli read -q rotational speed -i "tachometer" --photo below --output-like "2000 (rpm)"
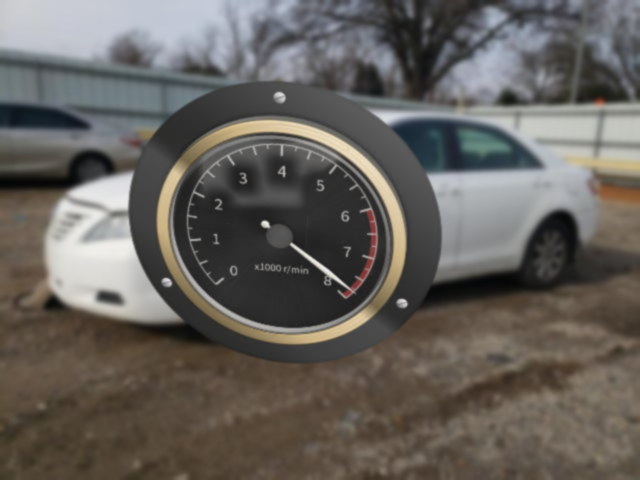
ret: 7750 (rpm)
